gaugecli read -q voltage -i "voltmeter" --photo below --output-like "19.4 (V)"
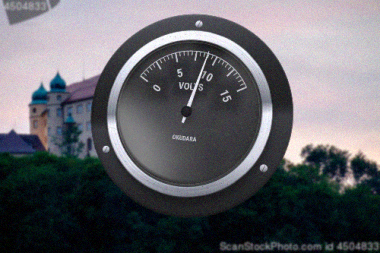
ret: 9 (V)
